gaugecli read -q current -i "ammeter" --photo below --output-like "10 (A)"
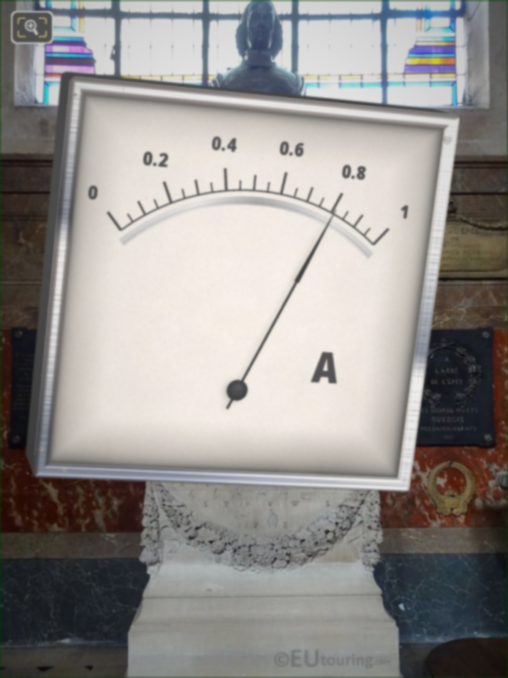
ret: 0.8 (A)
